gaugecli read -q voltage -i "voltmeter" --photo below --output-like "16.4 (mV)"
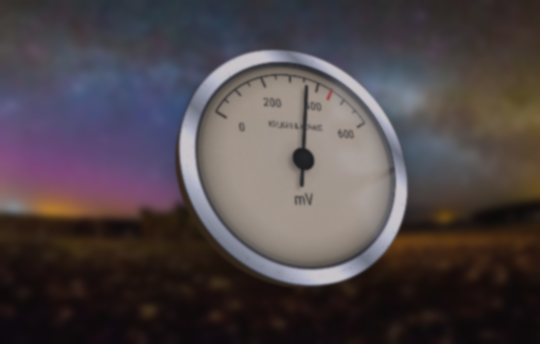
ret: 350 (mV)
